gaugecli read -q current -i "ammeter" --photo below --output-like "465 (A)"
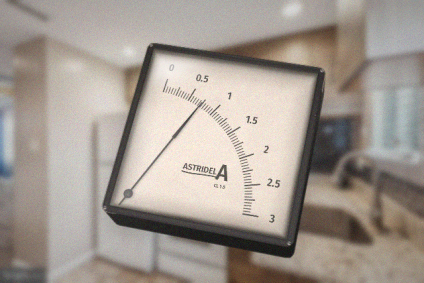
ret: 0.75 (A)
